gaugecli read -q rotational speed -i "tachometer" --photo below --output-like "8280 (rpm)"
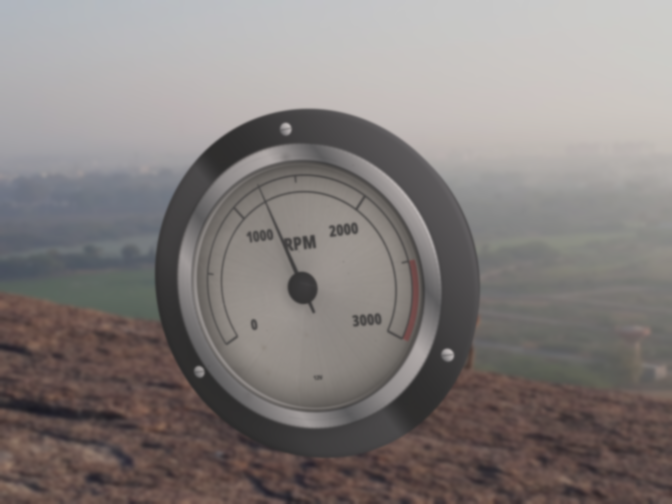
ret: 1250 (rpm)
